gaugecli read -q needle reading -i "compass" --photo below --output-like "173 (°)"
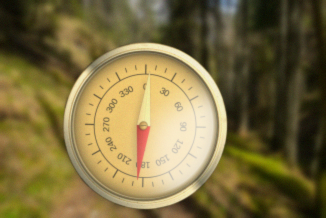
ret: 185 (°)
